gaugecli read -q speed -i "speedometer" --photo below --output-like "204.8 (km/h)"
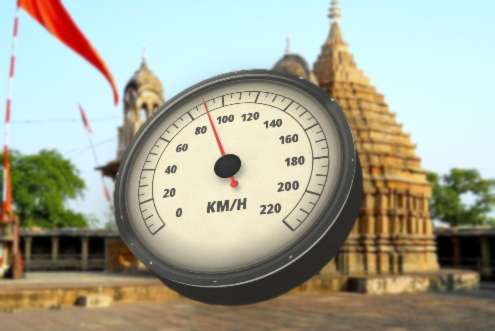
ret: 90 (km/h)
